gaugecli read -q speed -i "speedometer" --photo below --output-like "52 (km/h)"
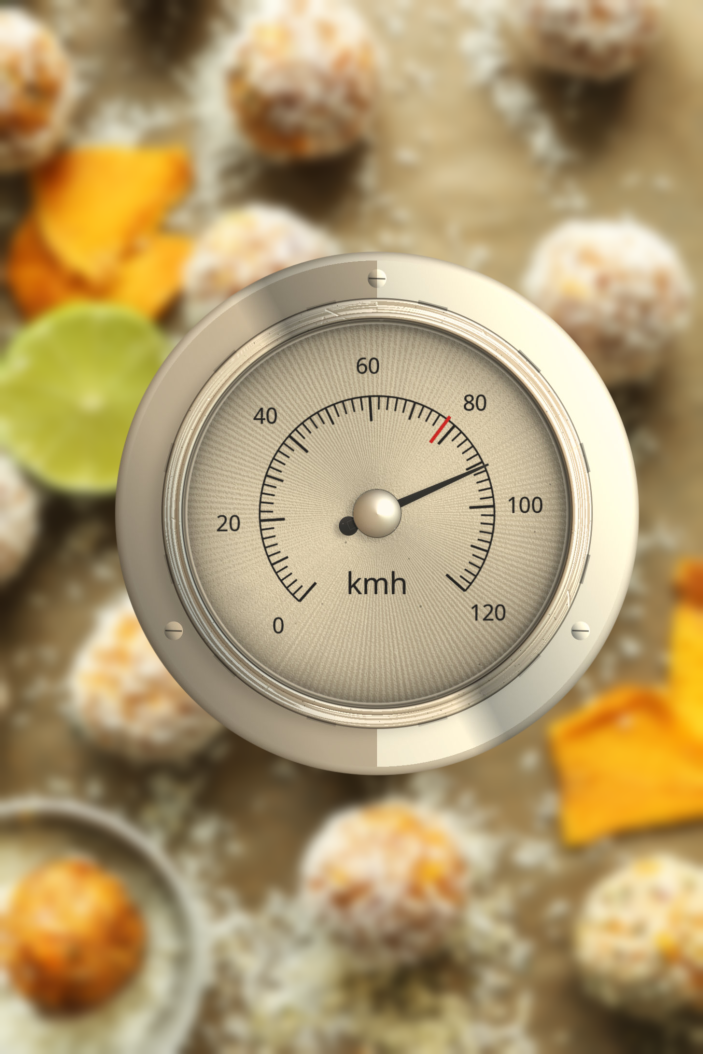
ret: 91 (km/h)
